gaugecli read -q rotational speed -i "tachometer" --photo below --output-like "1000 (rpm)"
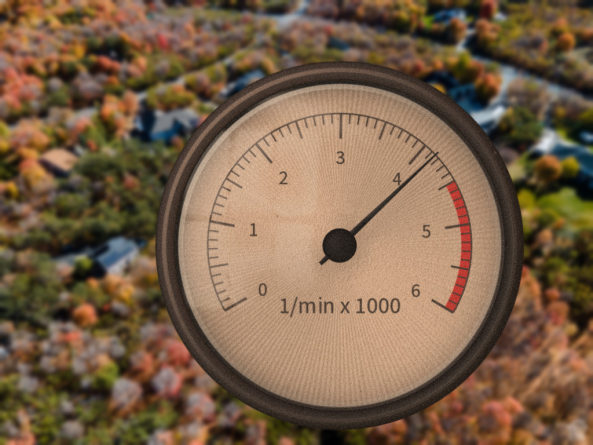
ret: 4150 (rpm)
